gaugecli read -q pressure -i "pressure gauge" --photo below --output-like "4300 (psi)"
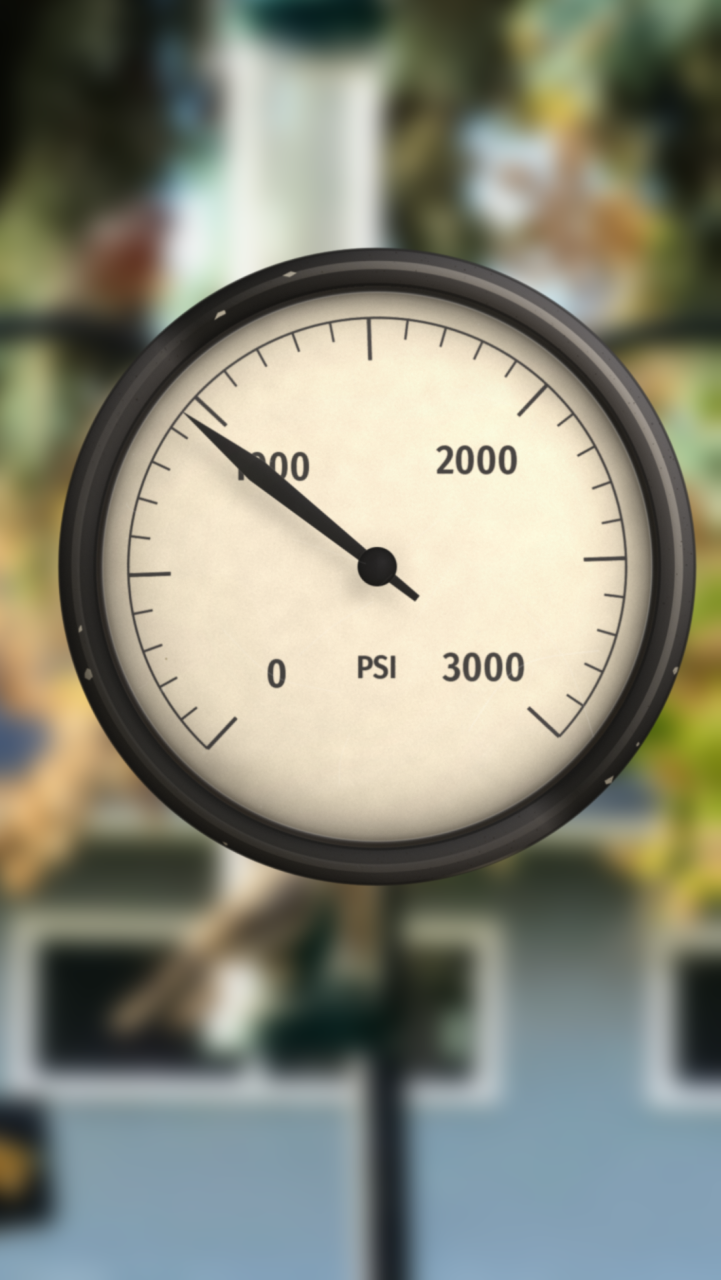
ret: 950 (psi)
